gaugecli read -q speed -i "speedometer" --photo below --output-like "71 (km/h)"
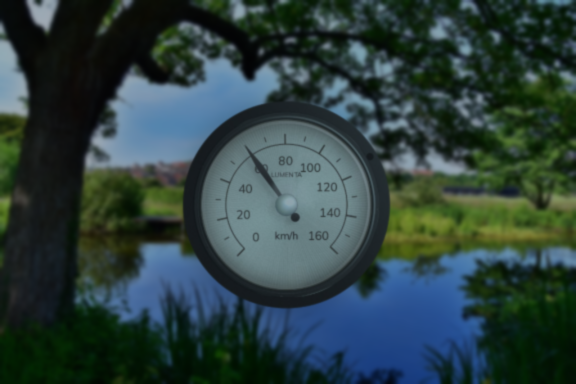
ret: 60 (km/h)
